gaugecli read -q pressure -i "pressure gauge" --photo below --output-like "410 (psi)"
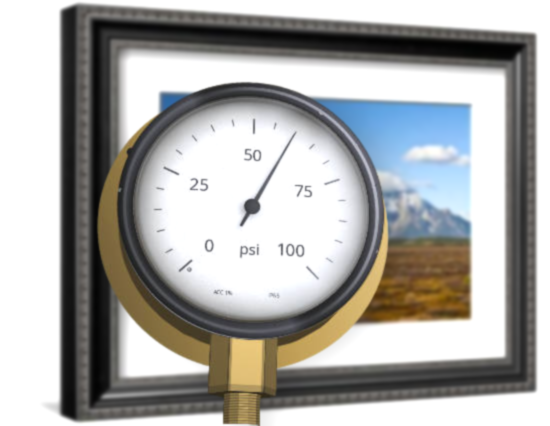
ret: 60 (psi)
